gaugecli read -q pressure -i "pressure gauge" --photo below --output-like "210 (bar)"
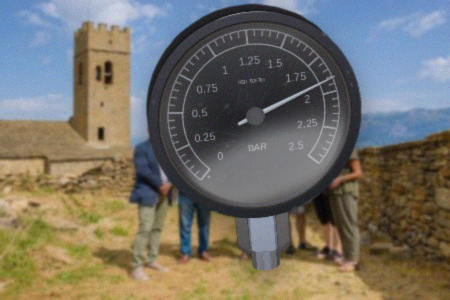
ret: 1.9 (bar)
